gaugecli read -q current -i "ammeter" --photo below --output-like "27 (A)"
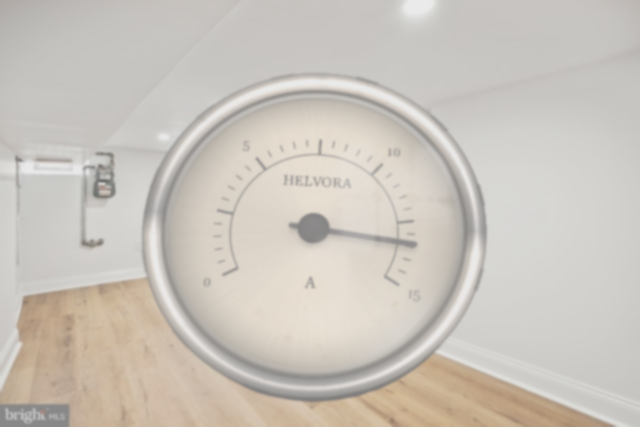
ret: 13.5 (A)
